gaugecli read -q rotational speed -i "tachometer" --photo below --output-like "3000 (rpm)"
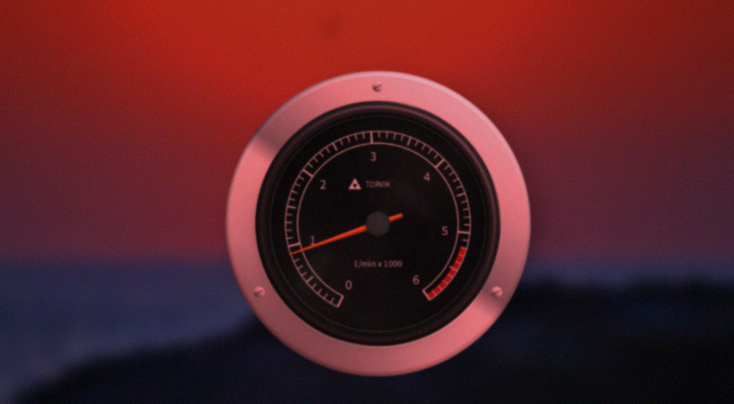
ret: 900 (rpm)
